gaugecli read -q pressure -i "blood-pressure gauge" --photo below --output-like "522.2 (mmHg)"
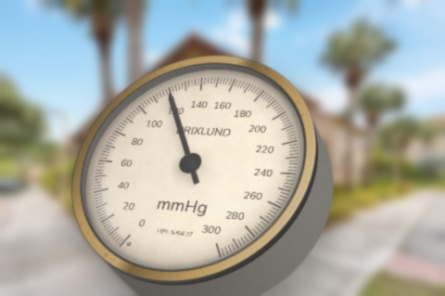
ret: 120 (mmHg)
